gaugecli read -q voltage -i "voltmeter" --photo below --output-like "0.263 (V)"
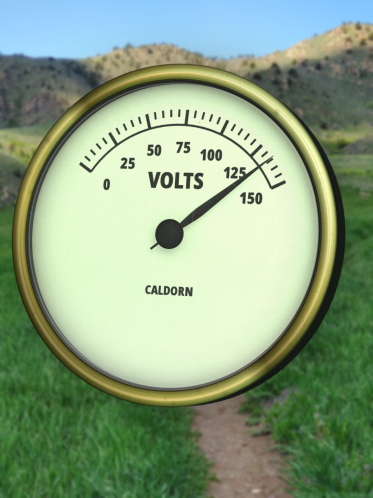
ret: 135 (V)
